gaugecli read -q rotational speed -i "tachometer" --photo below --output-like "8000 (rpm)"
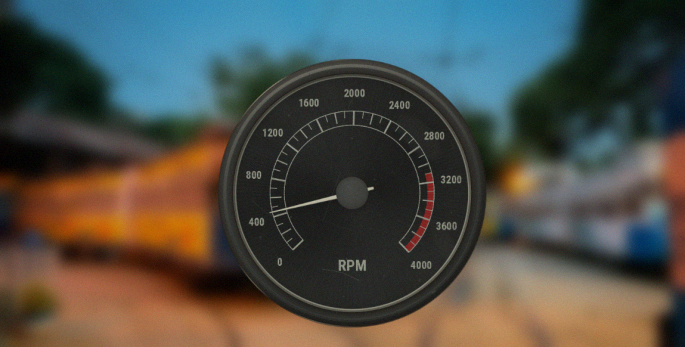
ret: 450 (rpm)
